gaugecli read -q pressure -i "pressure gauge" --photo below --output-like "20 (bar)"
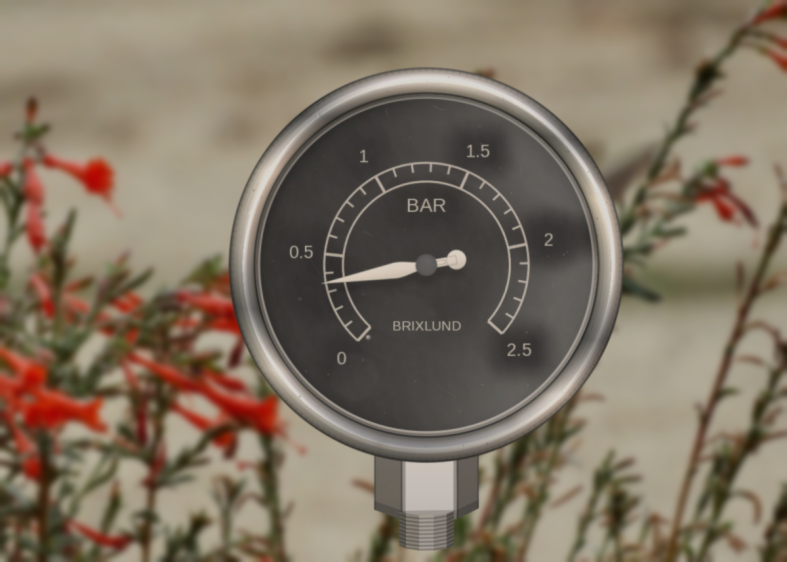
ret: 0.35 (bar)
